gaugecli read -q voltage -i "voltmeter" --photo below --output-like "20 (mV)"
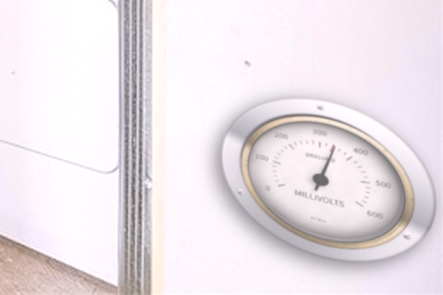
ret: 340 (mV)
